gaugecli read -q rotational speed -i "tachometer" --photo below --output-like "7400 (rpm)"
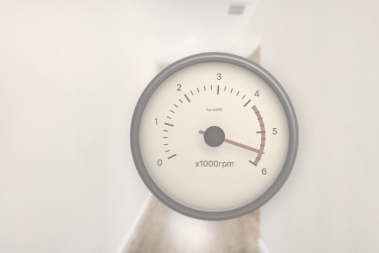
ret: 5600 (rpm)
